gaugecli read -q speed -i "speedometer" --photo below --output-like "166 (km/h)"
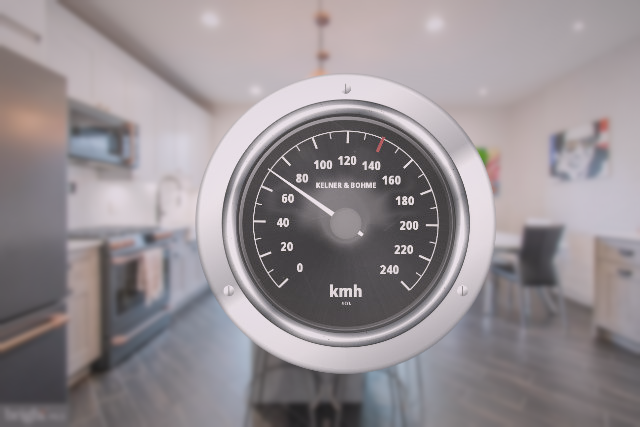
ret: 70 (km/h)
